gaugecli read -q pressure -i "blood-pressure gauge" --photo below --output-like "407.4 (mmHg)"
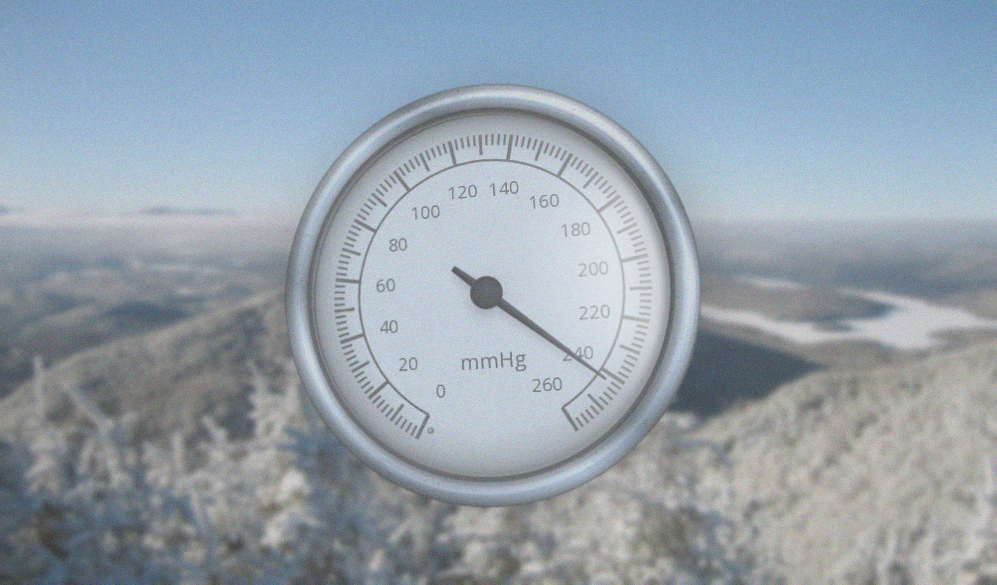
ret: 242 (mmHg)
